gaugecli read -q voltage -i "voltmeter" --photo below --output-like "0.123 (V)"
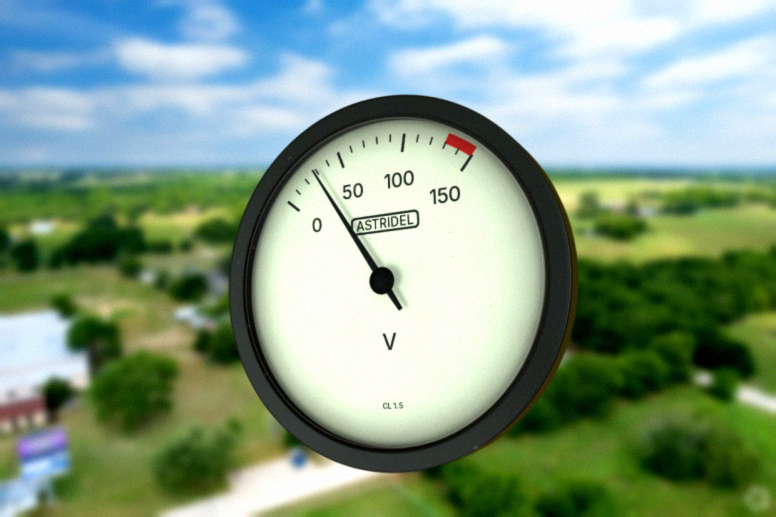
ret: 30 (V)
